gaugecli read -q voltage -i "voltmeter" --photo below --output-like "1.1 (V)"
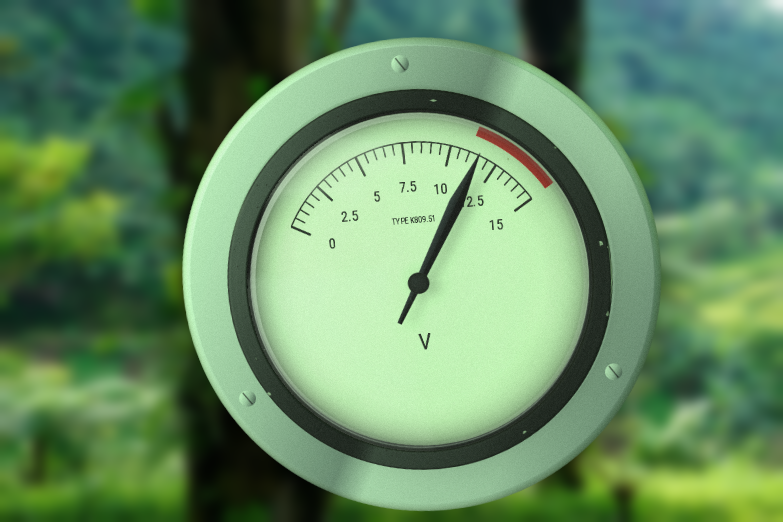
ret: 11.5 (V)
